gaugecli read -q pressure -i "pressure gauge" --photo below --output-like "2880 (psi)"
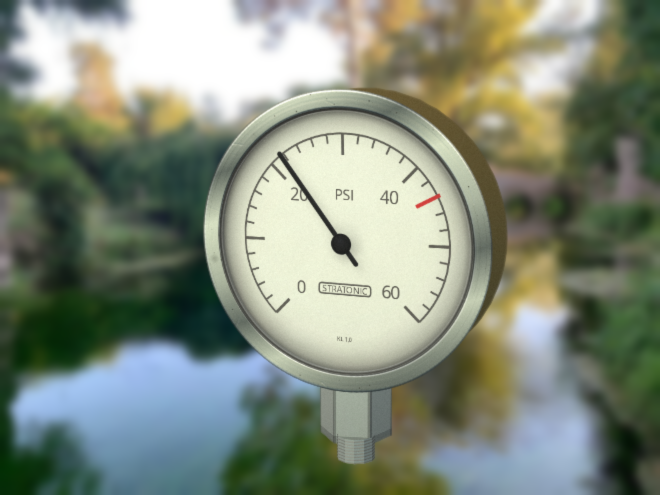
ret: 22 (psi)
